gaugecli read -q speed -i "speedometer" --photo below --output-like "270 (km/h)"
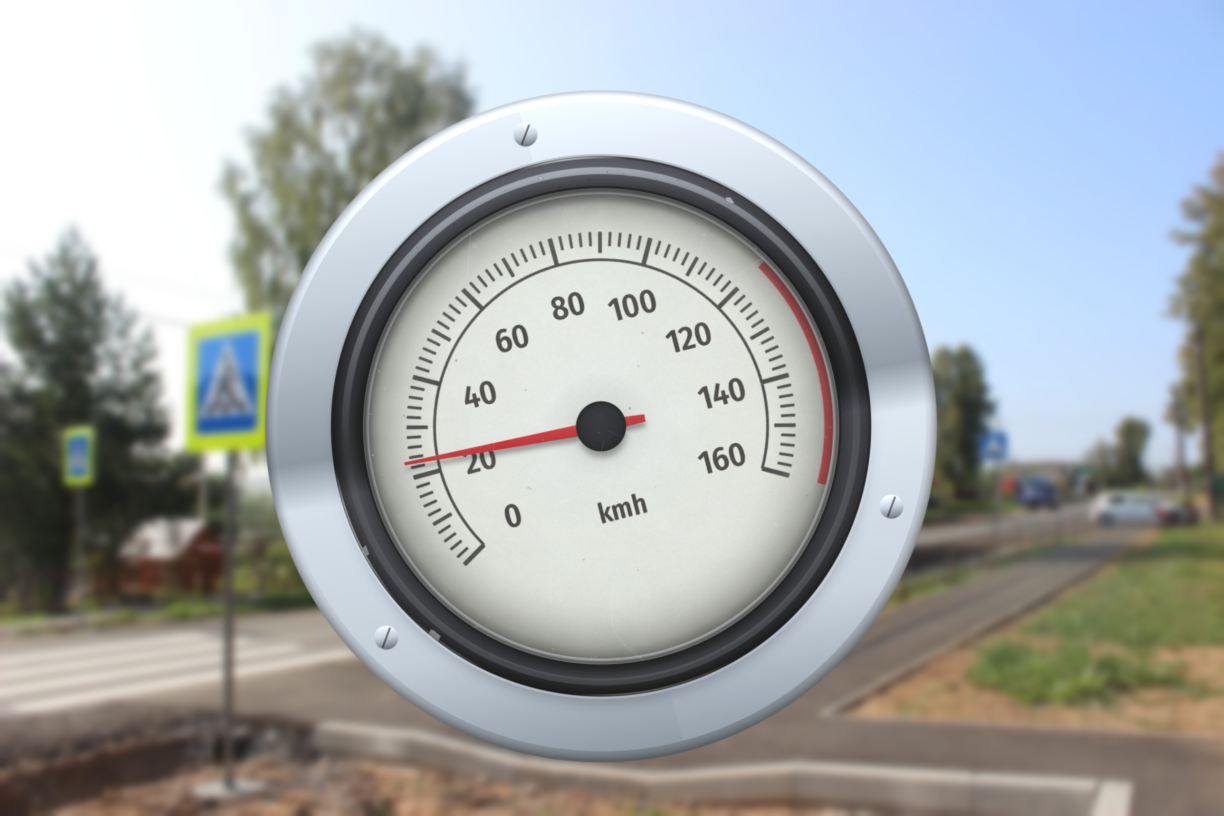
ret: 23 (km/h)
